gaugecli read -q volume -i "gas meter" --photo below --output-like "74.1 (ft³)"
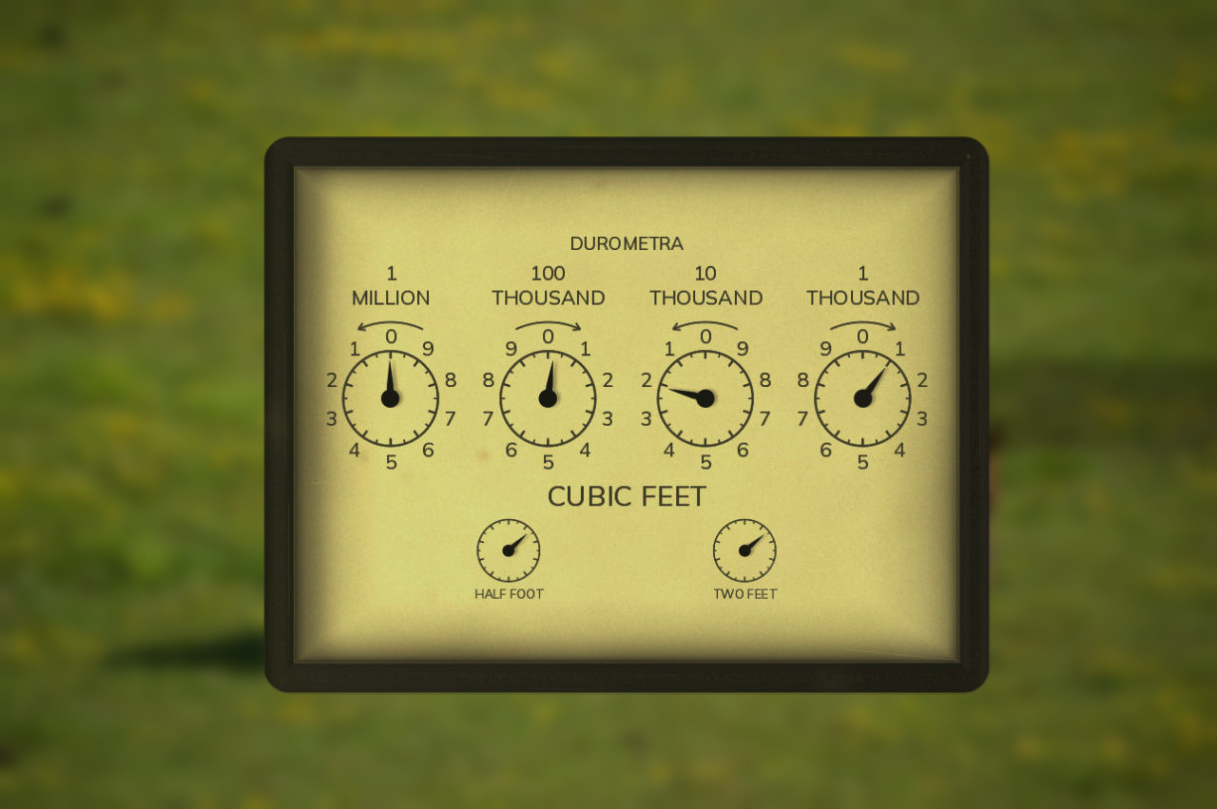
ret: 2100 (ft³)
